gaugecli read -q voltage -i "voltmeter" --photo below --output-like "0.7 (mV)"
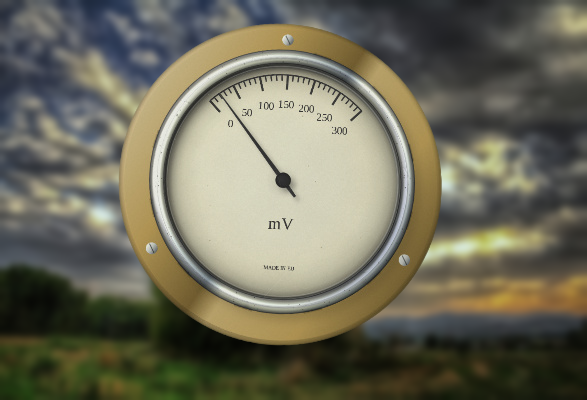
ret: 20 (mV)
